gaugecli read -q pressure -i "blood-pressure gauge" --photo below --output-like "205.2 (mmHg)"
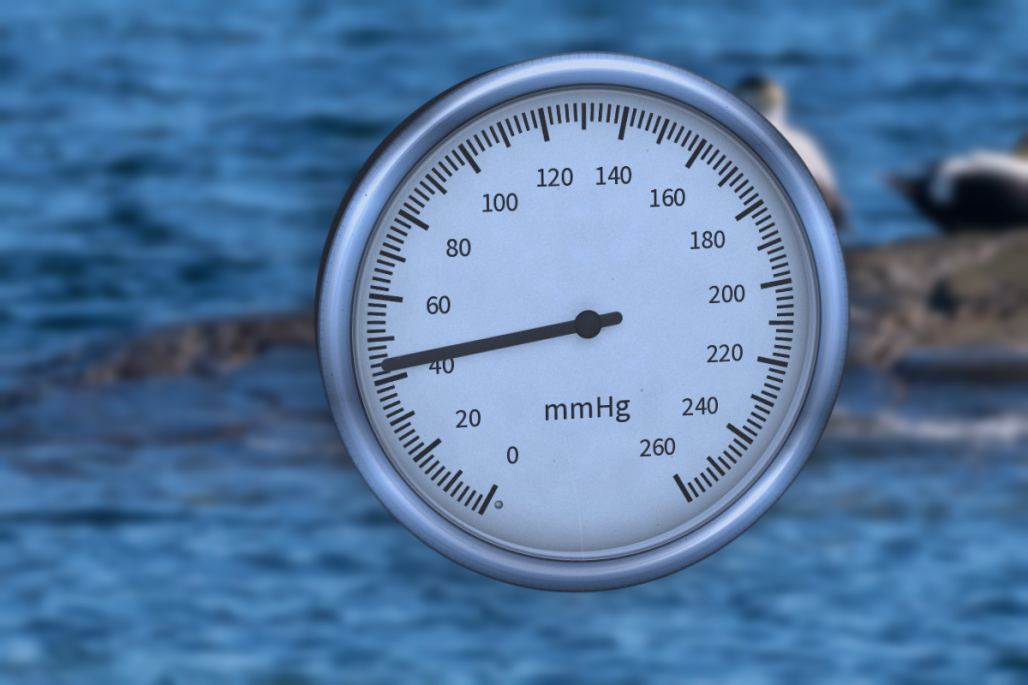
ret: 44 (mmHg)
